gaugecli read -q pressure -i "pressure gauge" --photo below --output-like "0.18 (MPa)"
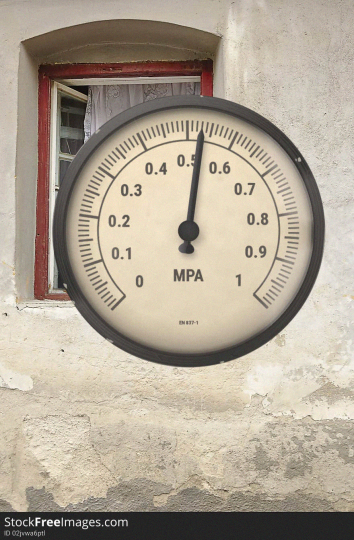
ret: 0.53 (MPa)
